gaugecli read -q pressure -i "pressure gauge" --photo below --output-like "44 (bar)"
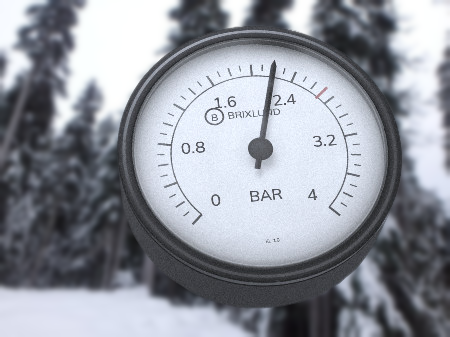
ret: 2.2 (bar)
